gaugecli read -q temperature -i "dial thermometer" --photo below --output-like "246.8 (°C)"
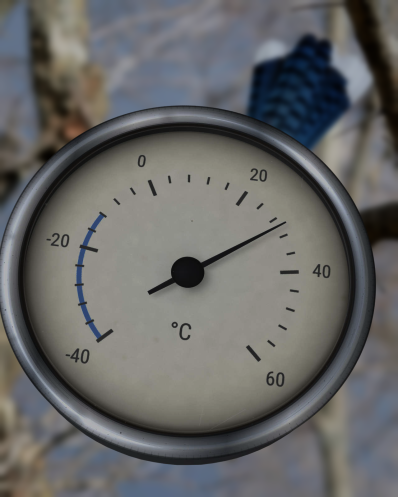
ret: 30 (°C)
